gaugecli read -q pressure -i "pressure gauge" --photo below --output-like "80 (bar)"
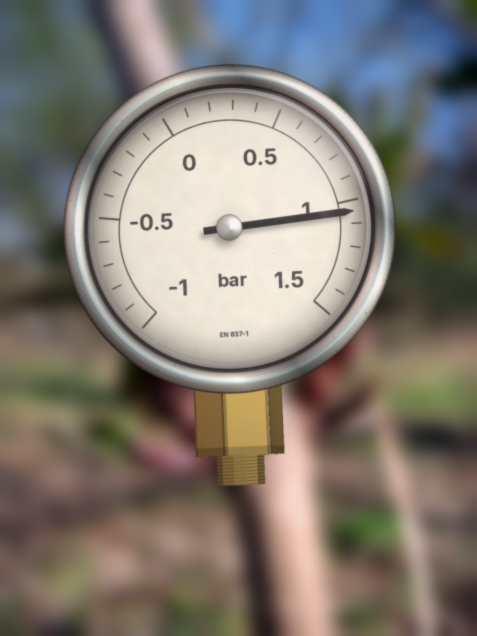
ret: 1.05 (bar)
